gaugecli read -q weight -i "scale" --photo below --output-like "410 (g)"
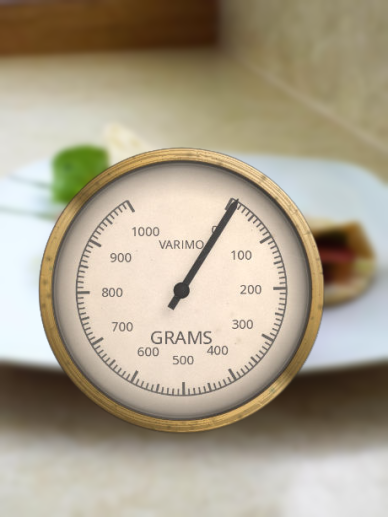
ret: 10 (g)
